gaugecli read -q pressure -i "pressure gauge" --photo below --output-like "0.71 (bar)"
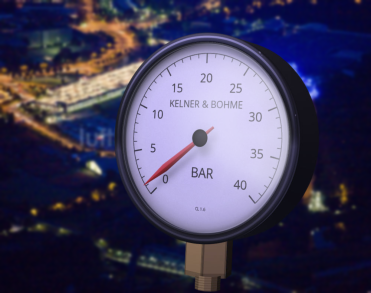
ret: 1 (bar)
